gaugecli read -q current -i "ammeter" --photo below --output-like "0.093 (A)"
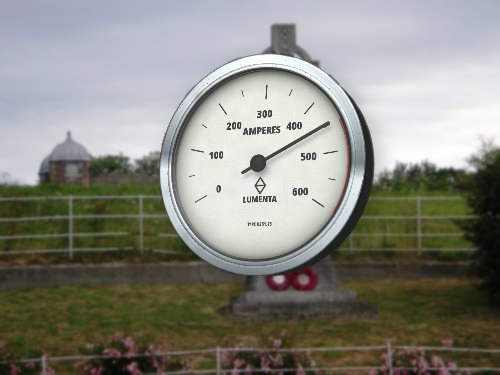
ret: 450 (A)
